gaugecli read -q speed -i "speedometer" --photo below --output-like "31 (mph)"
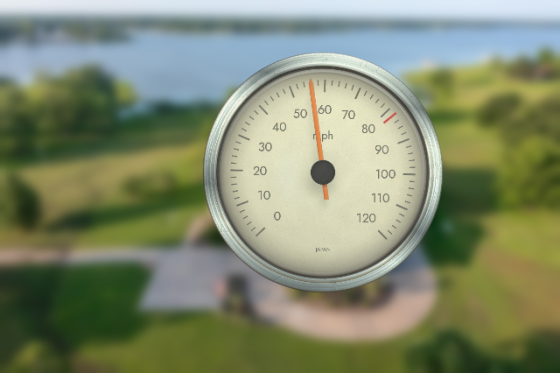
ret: 56 (mph)
